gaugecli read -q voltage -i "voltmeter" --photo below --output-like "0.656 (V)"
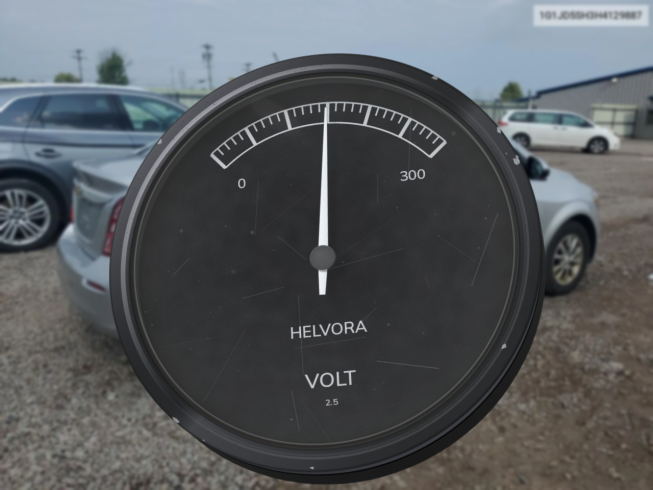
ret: 150 (V)
